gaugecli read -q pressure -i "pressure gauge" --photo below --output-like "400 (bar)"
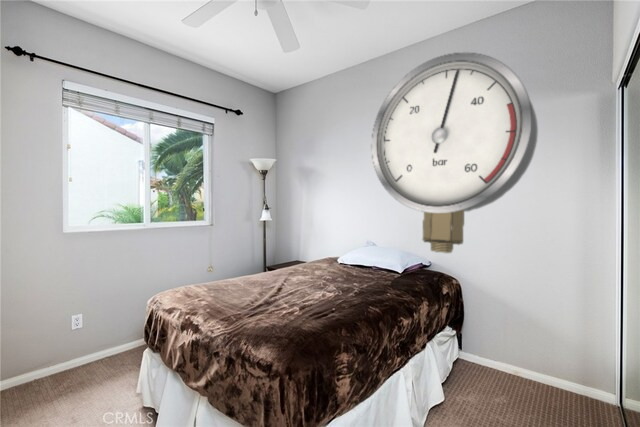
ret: 32.5 (bar)
